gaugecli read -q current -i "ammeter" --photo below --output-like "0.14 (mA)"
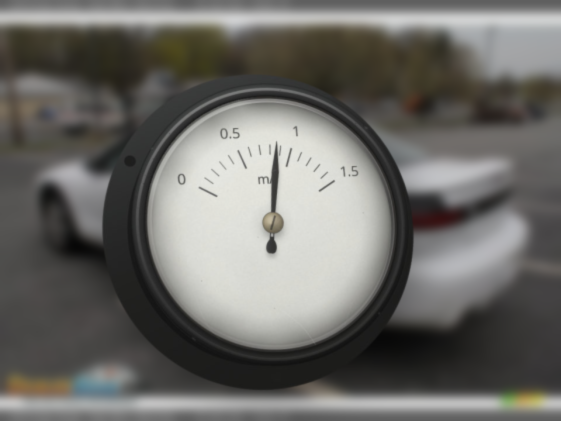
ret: 0.85 (mA)
